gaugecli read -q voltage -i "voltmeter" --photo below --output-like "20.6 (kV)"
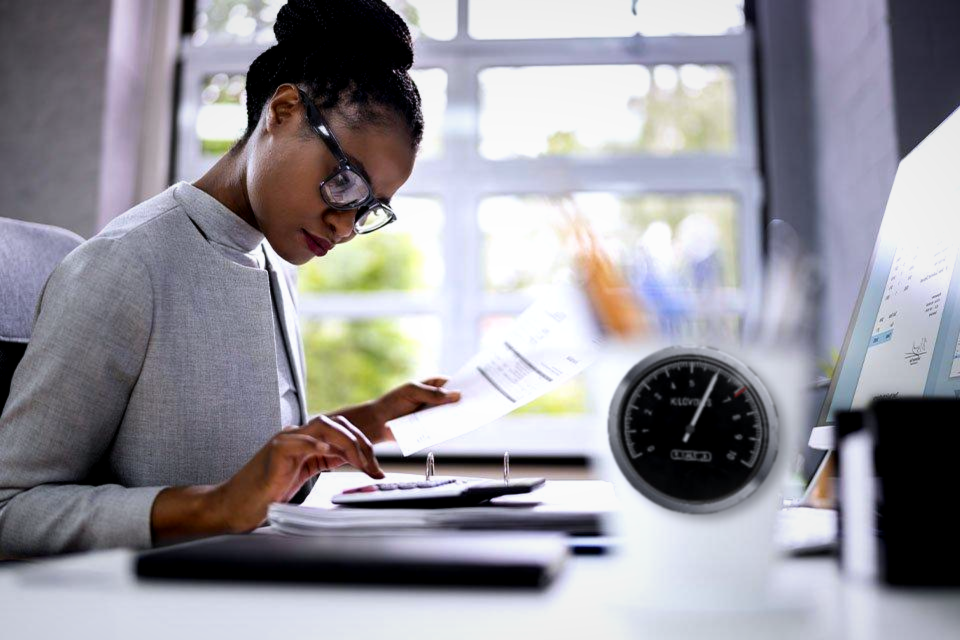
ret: 6 (kV)
